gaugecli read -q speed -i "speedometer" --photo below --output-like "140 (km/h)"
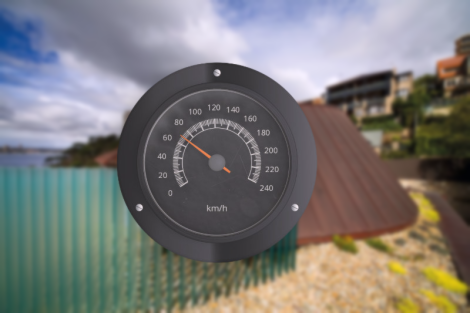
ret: 70 (km/h)
